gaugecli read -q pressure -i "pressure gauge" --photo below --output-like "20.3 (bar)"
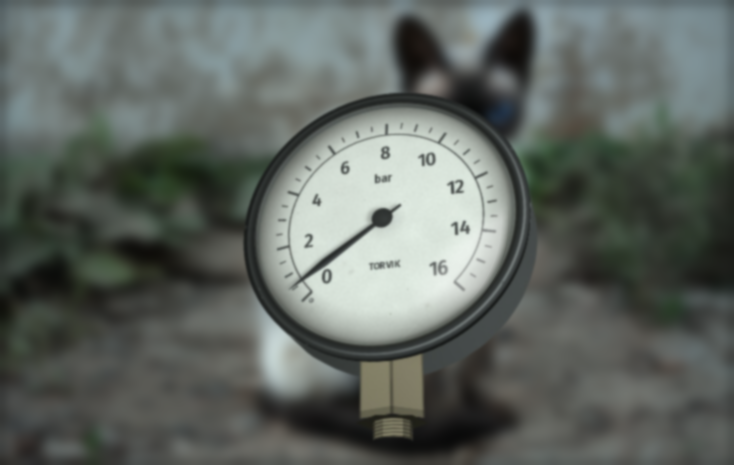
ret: 0.5 (bar)
